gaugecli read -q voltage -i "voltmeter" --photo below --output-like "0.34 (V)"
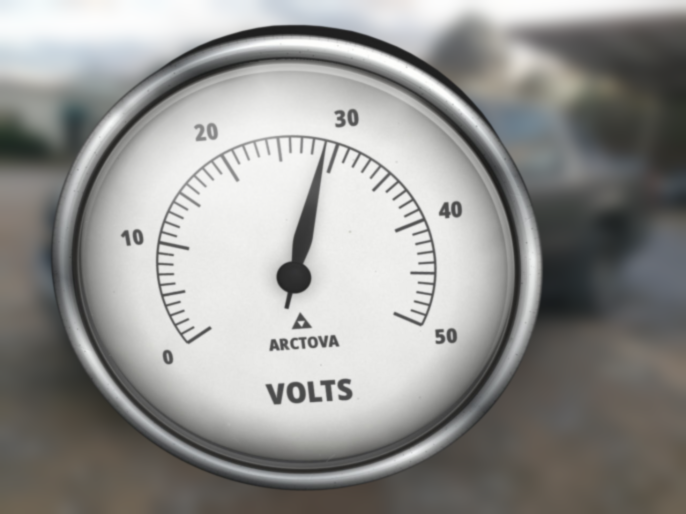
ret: 29 (V)
